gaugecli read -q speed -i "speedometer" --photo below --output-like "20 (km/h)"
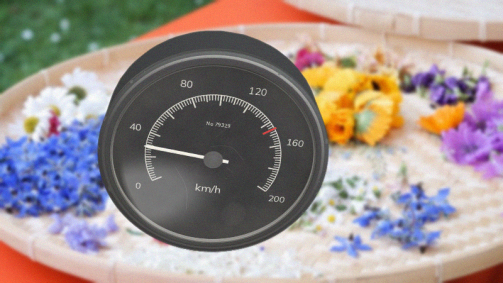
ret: 30 (km/h)
